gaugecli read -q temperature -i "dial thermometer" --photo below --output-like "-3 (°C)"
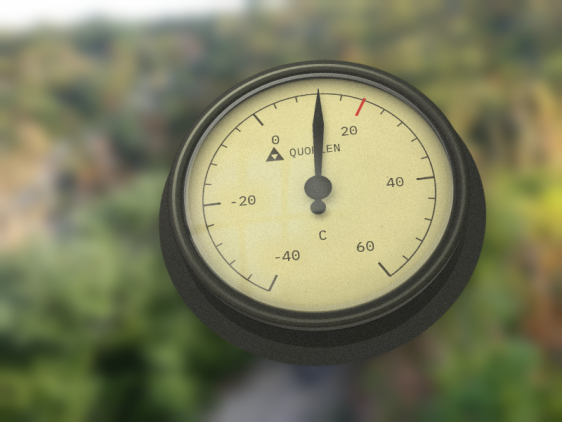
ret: 12 (°C)
